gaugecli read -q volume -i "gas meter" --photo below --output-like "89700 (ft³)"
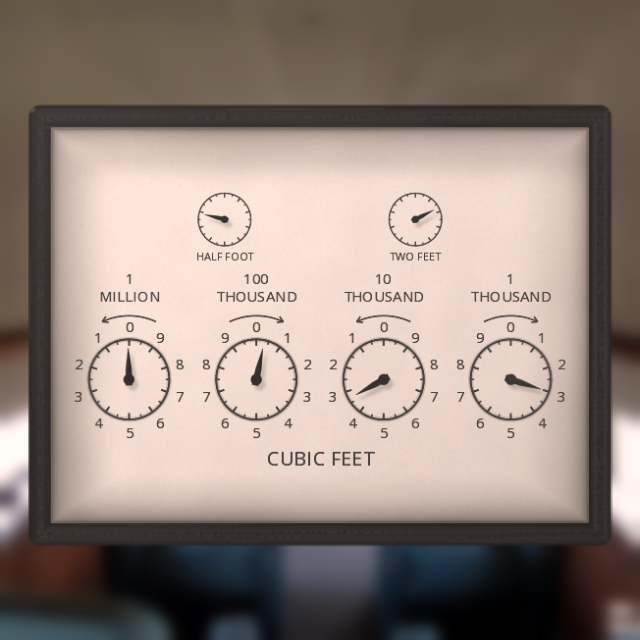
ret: 3300 (ft³)
